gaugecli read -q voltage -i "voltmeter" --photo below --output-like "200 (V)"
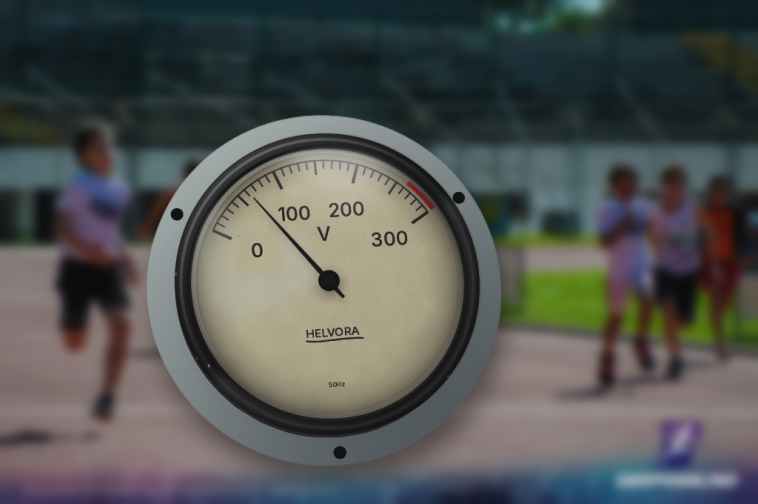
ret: 60 (V)
